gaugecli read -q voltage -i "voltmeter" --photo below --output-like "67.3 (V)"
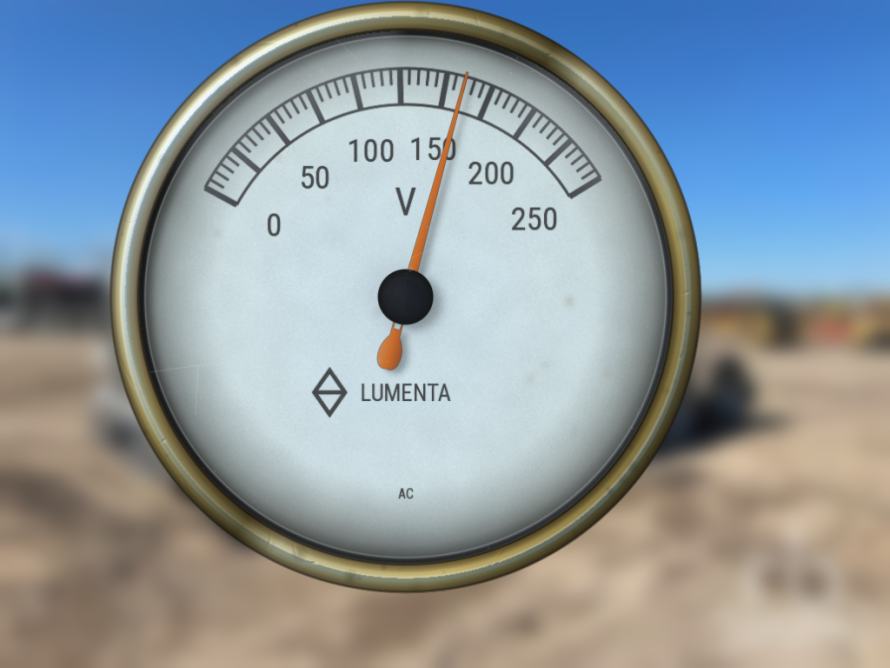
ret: 160 (V)
